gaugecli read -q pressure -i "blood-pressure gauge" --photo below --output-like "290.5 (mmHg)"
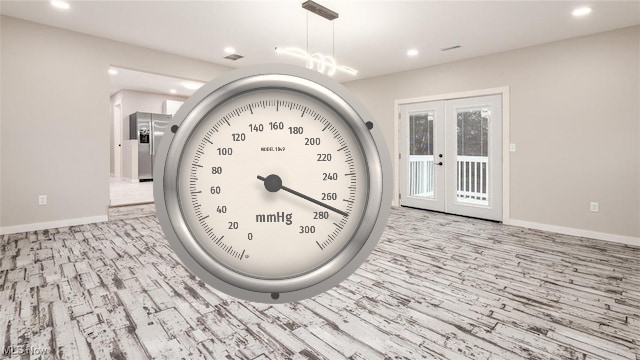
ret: 270 (mmHg)
